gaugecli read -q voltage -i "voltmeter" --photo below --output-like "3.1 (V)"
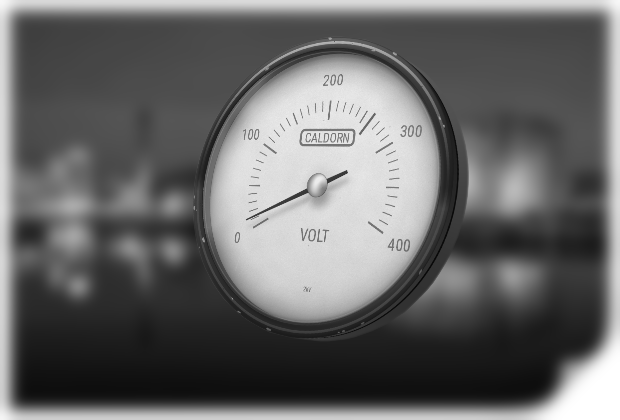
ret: 10 (V)
